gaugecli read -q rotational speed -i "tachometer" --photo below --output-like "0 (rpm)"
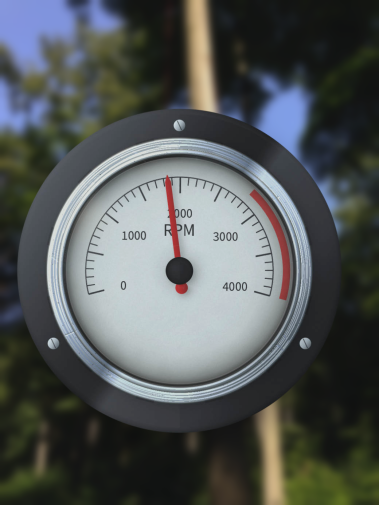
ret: 1850 (rpm)
